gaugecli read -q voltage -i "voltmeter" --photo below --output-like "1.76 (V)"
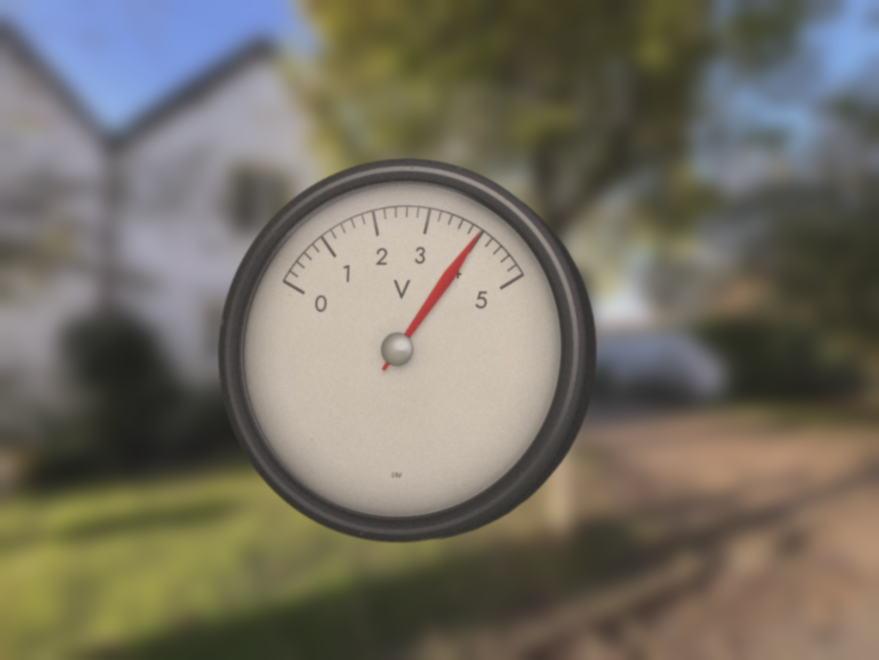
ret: 4 (V)
